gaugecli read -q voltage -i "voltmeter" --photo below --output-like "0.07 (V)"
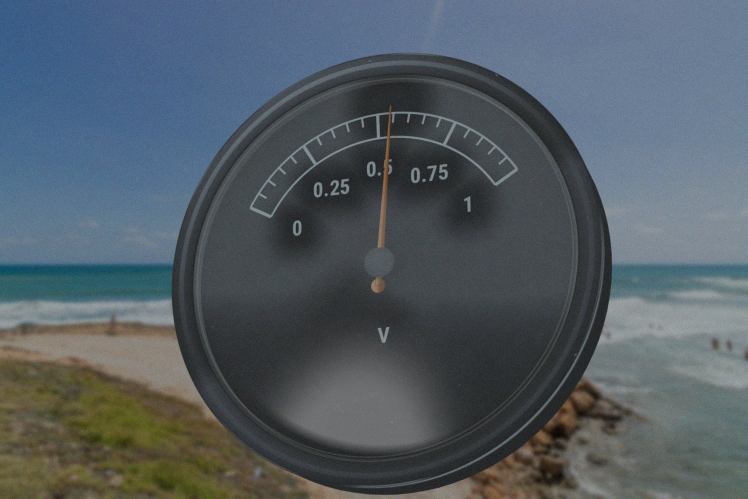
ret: 0.55 (V)
